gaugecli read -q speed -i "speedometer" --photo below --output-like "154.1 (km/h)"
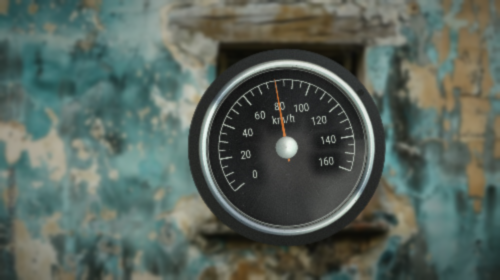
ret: 80 (km/h)
